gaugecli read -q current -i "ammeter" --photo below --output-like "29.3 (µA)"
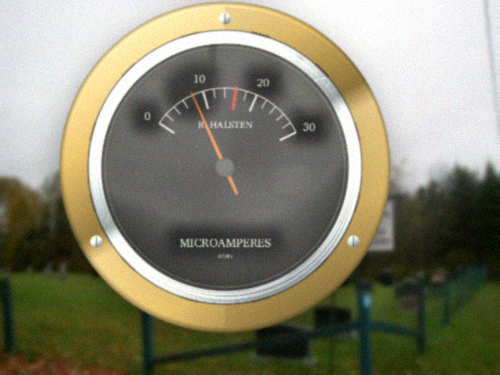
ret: 8 (µA)
